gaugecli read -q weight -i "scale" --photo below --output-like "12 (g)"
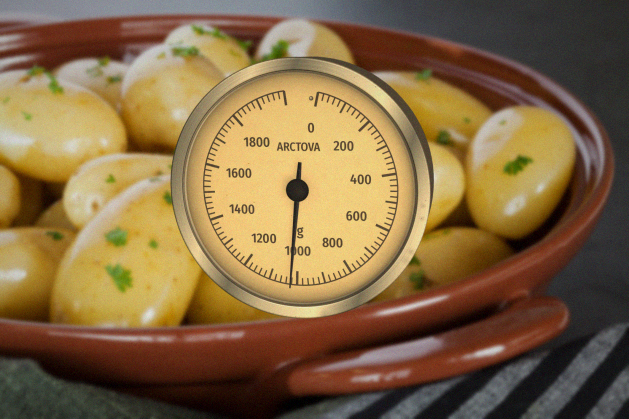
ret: 1020 (g)
